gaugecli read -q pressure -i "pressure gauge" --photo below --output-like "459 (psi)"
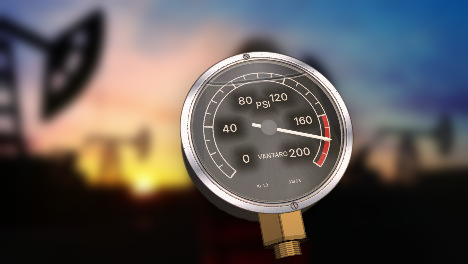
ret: 180 (psi)
